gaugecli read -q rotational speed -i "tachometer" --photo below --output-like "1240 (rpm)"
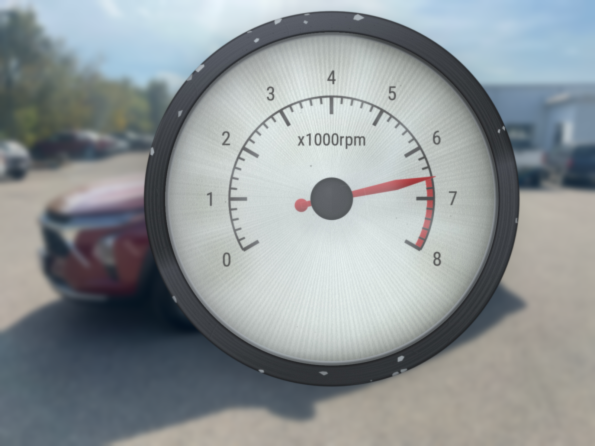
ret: 6600 (rpm)
